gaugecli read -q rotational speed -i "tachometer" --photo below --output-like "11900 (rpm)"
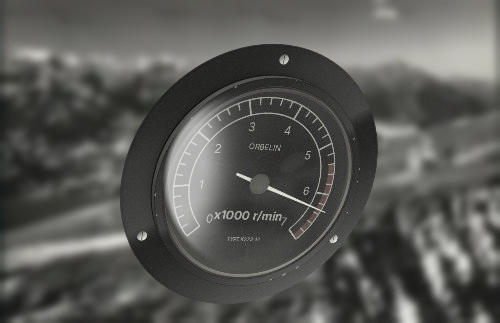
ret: 6300 (rpm)
